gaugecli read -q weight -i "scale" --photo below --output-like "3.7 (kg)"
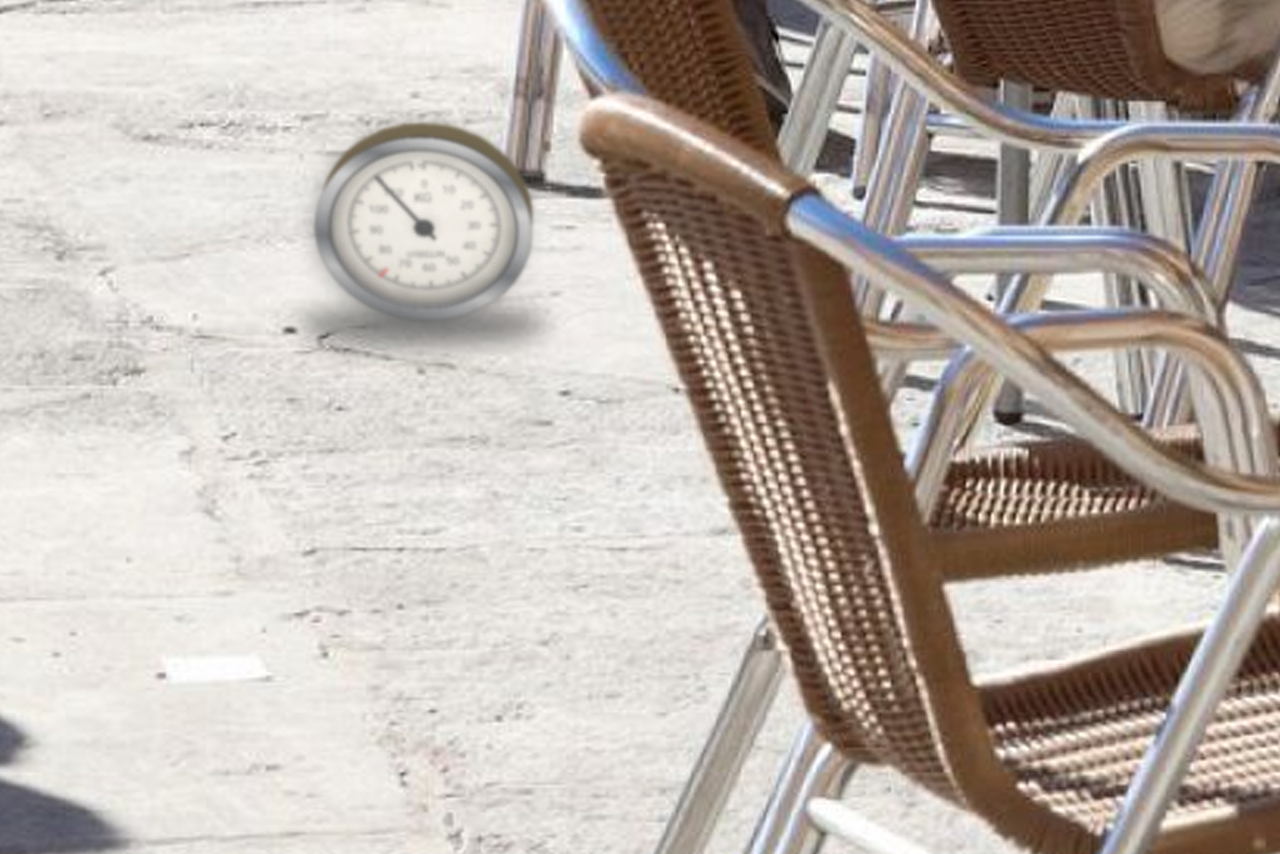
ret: 110 (kg)
